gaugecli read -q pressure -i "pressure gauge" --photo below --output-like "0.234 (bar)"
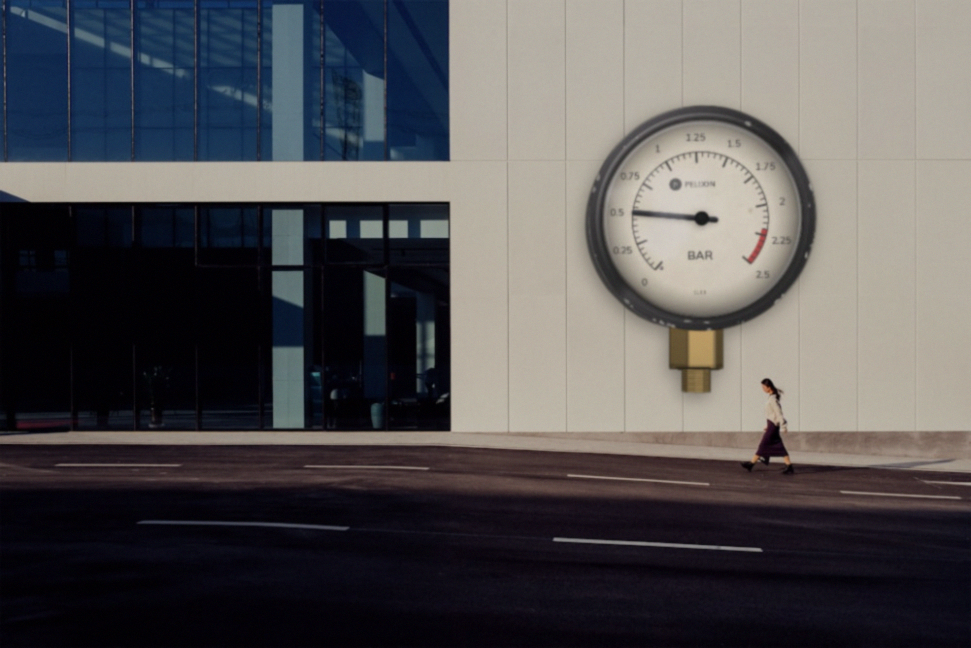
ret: 0.5 (bar)
